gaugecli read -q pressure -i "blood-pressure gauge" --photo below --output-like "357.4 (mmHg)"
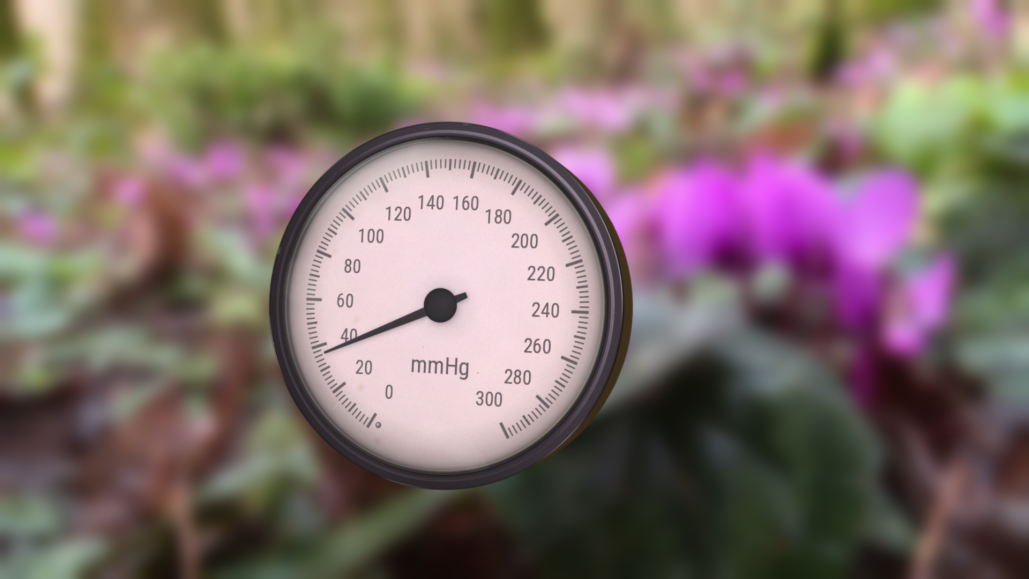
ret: 36 (mmHg)
